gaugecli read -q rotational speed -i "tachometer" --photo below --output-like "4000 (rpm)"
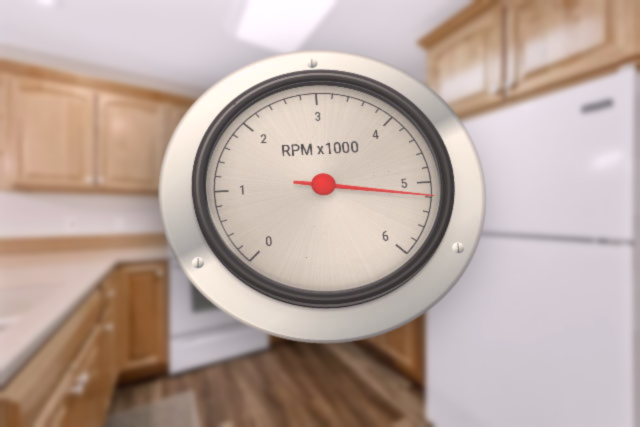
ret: 5200 (rpm)
